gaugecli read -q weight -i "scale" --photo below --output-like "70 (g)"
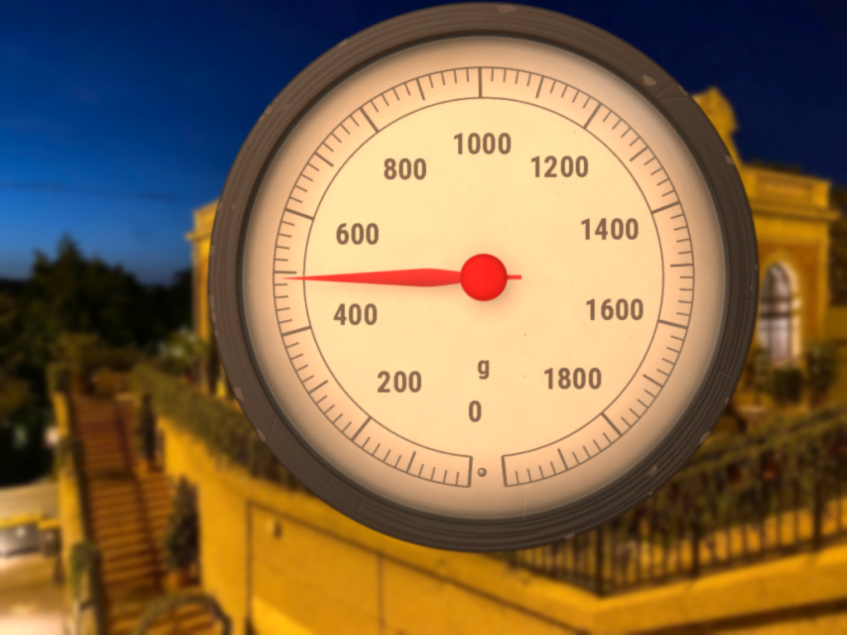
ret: 490 (g)
